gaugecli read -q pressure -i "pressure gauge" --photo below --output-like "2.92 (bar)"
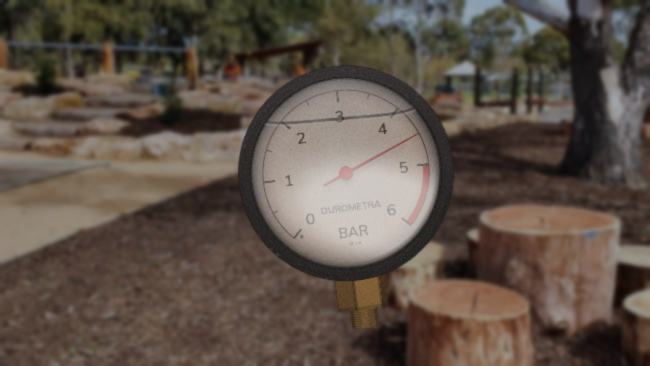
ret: 4.5 (bar)
